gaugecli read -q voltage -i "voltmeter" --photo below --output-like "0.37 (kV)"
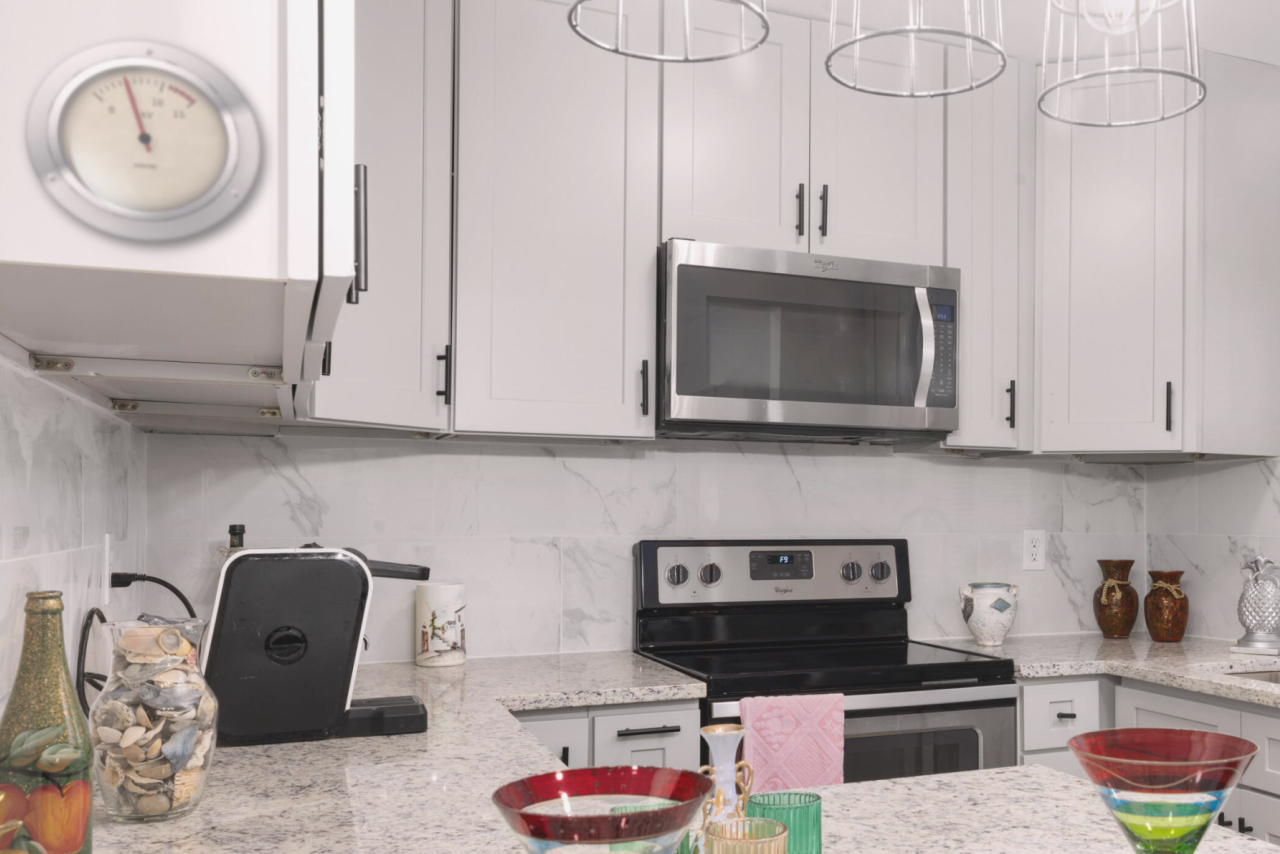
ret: 5 (kV)
